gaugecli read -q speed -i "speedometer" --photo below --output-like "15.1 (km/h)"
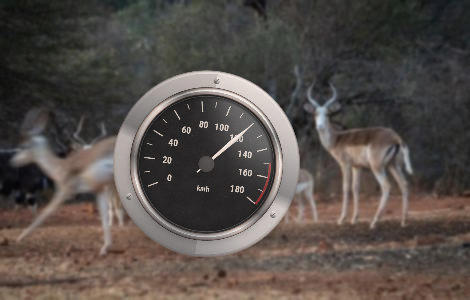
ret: 120 (km/h)
